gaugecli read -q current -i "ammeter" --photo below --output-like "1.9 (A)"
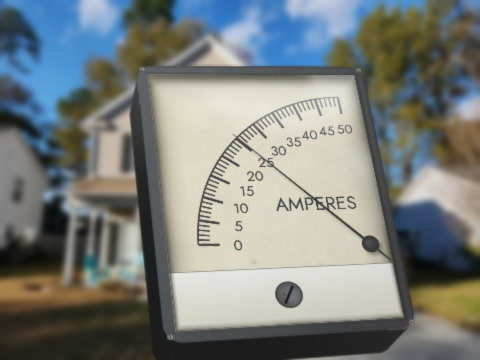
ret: 25 (A)
